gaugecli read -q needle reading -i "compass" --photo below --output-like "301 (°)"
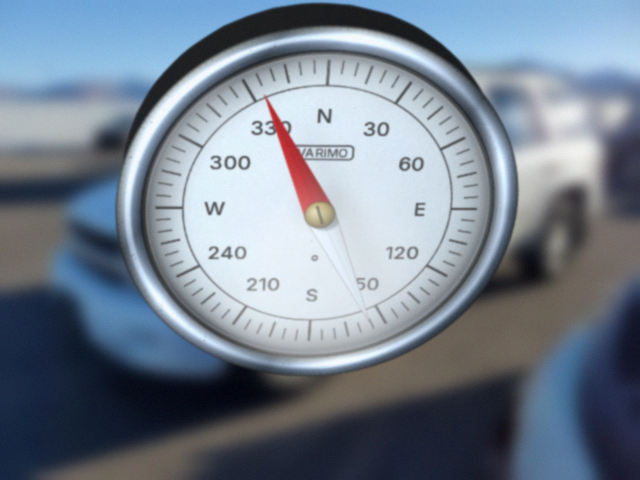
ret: 335 (°)
